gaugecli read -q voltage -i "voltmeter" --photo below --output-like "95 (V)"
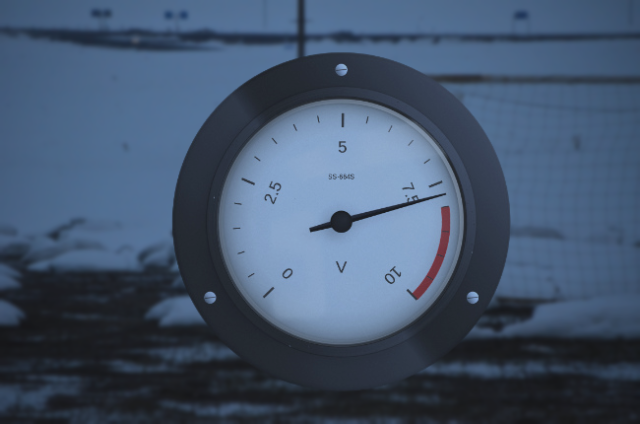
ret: 7.75 (V)
